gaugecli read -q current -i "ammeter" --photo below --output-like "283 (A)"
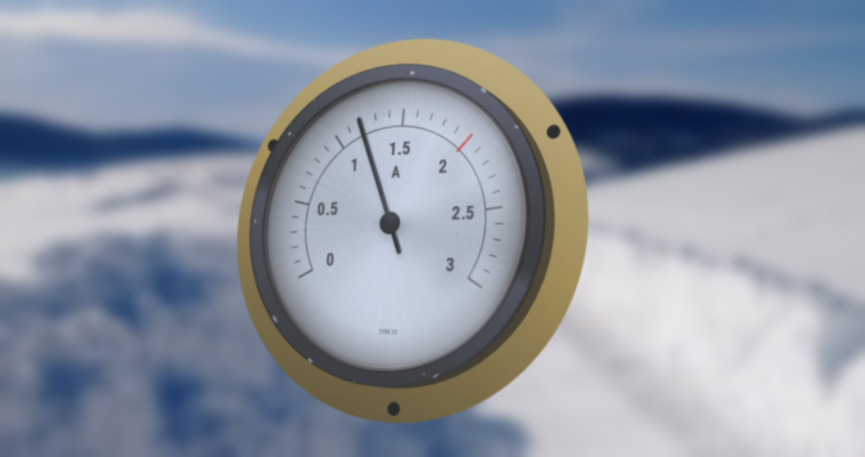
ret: 1.2 (A)
